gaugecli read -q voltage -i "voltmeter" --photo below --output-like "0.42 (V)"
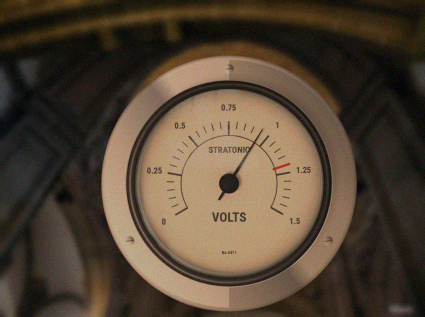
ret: 0.95 (V)
